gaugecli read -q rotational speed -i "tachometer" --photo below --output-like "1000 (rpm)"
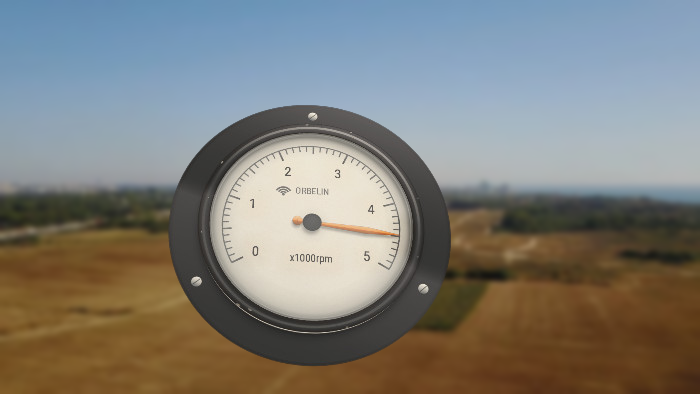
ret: 4500 (rpm)
